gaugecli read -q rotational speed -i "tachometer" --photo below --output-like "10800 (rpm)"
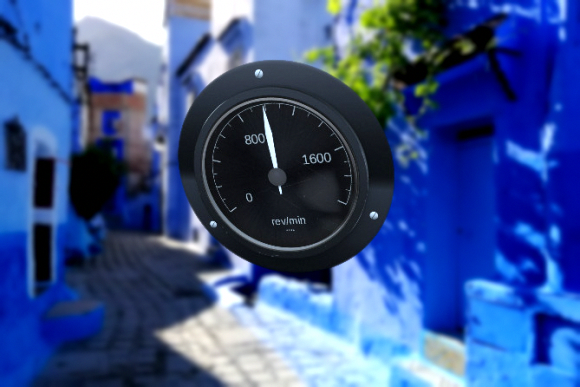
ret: 1000 (rpm)
